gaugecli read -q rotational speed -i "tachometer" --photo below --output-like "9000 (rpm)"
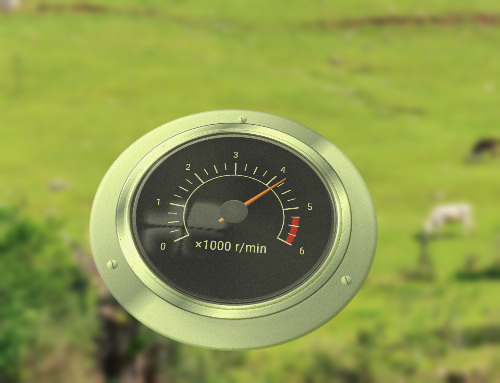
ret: 4250 (rpm)
